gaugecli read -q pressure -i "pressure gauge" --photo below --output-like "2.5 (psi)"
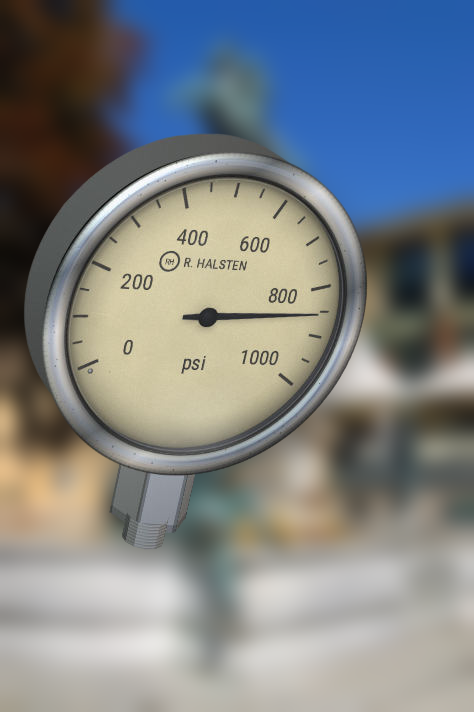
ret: 850 (psi)
